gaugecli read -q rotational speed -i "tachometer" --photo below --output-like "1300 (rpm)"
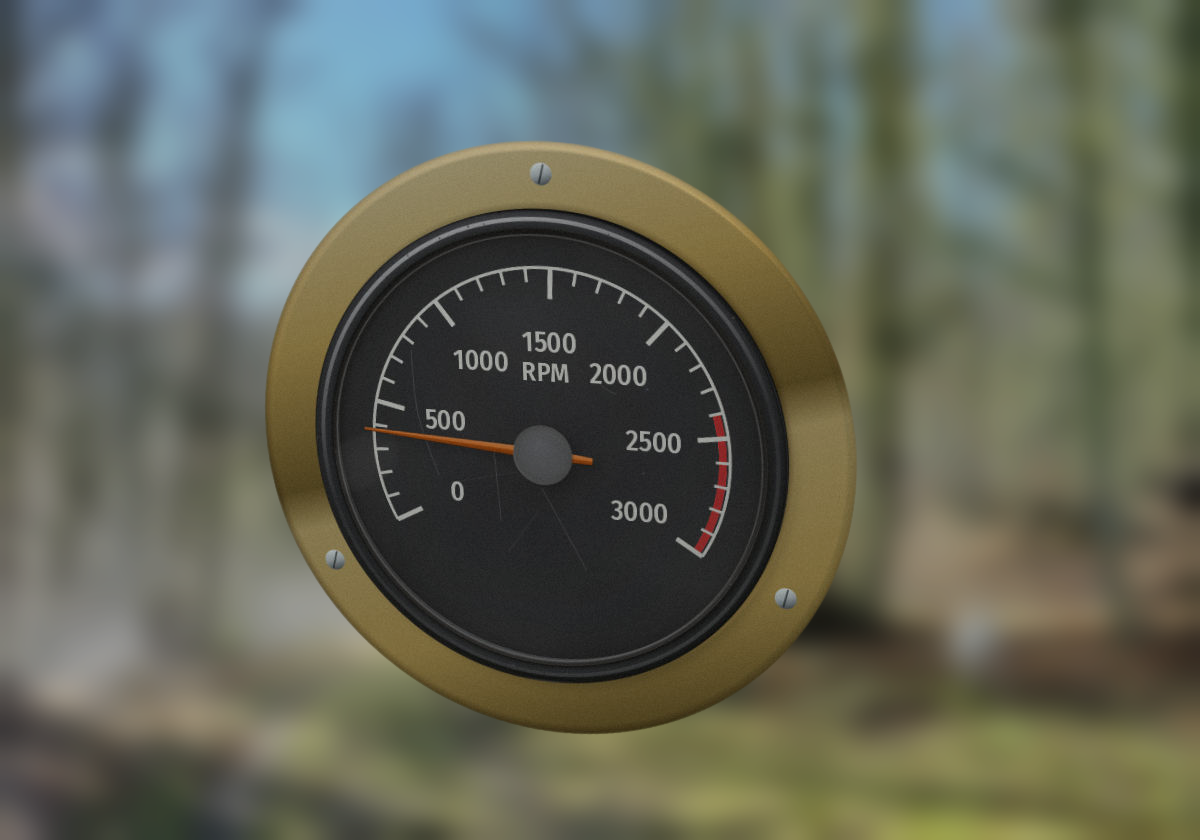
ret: 400 (rpm)
